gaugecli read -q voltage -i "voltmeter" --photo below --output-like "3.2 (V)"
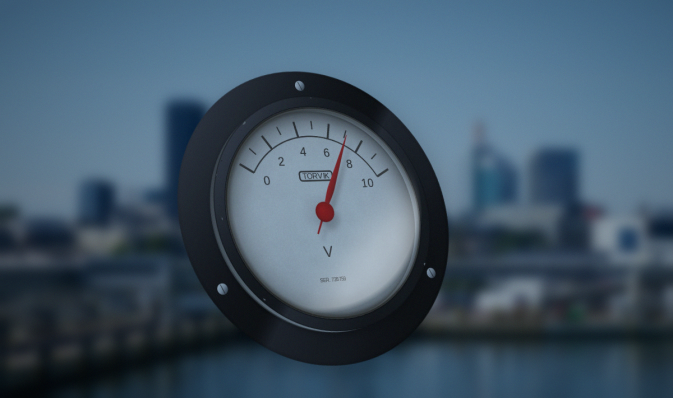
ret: 7 (V)
